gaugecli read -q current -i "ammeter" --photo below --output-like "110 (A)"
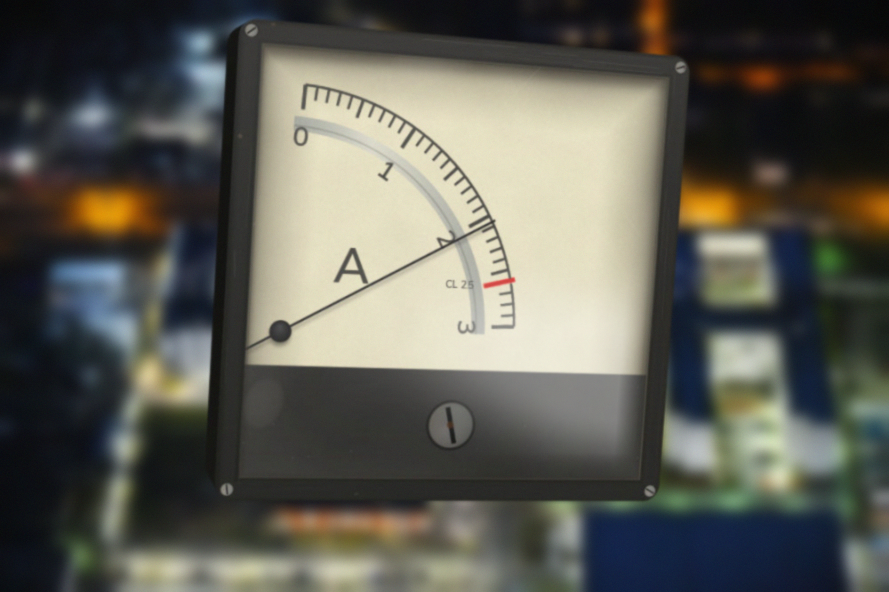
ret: 2.05 (A)
